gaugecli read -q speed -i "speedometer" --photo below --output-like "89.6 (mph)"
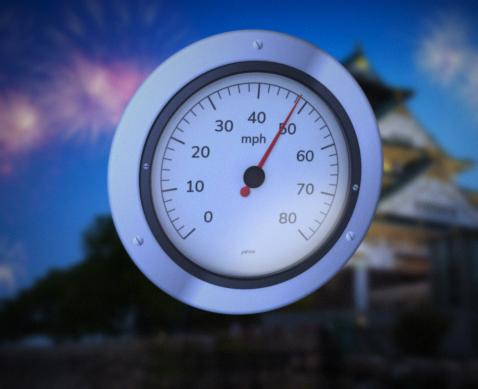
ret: 48 (mph)
